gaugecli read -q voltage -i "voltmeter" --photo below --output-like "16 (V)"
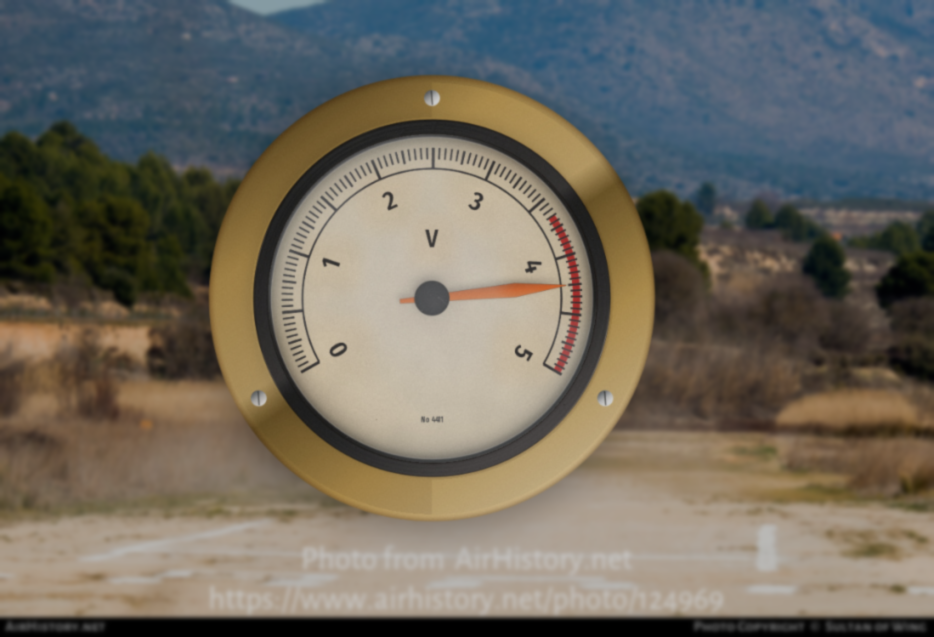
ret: 4.25 (V)
